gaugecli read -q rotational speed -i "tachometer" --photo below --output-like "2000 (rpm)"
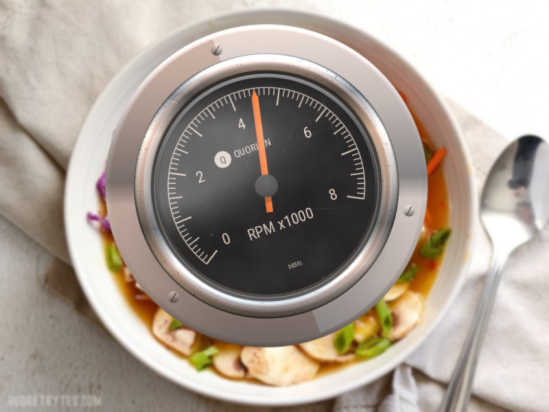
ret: 4500 (rpm)
